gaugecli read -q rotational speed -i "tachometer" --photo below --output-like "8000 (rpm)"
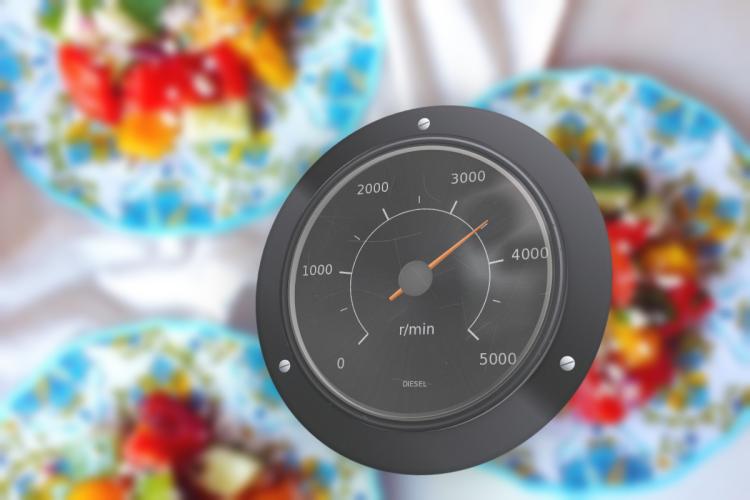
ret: 3500 (rpm)
